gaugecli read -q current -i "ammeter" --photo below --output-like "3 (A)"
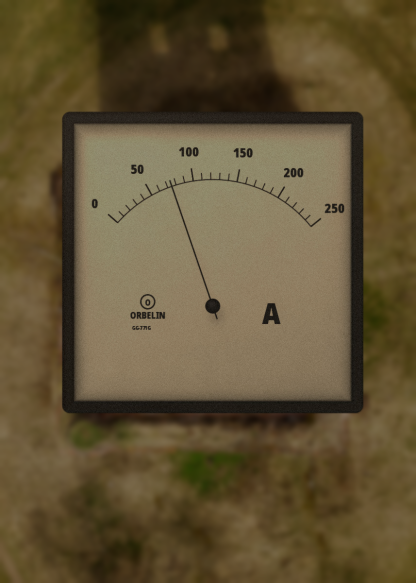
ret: 75 (A)
